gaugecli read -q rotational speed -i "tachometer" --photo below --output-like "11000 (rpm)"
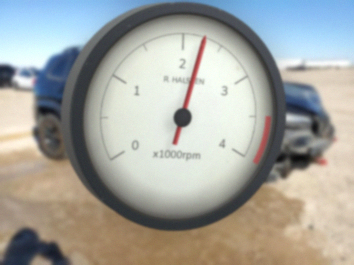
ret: 2250 (rpm)
